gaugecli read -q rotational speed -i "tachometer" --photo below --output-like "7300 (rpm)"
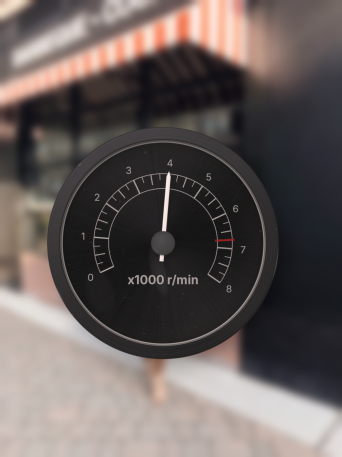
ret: 4000 (rpm)
